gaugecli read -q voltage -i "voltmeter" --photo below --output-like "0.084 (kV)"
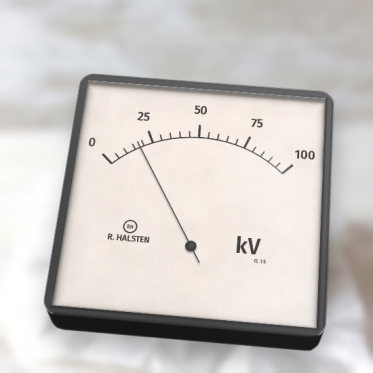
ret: 17.5 (kV)
